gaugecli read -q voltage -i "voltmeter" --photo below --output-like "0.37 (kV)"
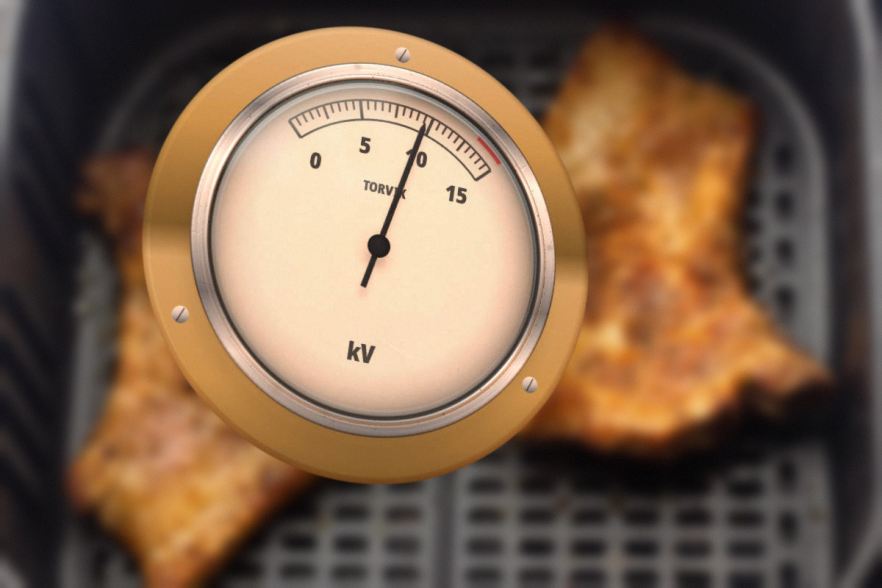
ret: 9.5 (kV)
